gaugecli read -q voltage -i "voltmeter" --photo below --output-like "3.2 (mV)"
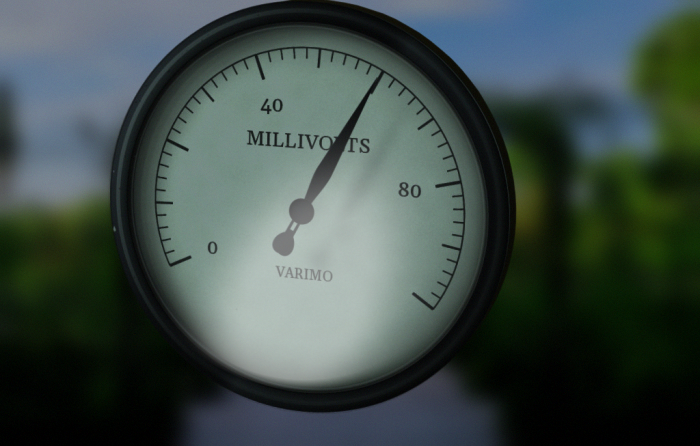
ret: 60 (mV)
